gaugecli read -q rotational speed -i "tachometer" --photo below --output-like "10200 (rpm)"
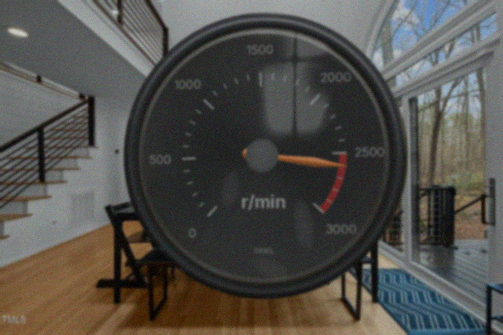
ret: 2600 (rpm)
